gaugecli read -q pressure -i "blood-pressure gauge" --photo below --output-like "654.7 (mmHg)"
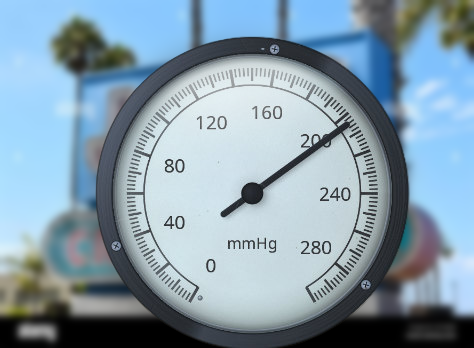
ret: 204 (mmHg)
